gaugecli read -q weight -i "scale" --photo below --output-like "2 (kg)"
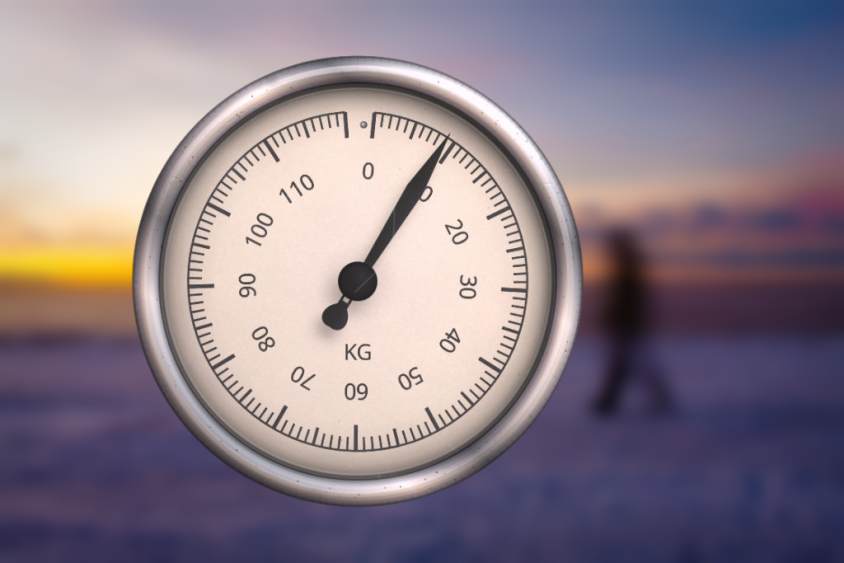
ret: 9 (kg)
